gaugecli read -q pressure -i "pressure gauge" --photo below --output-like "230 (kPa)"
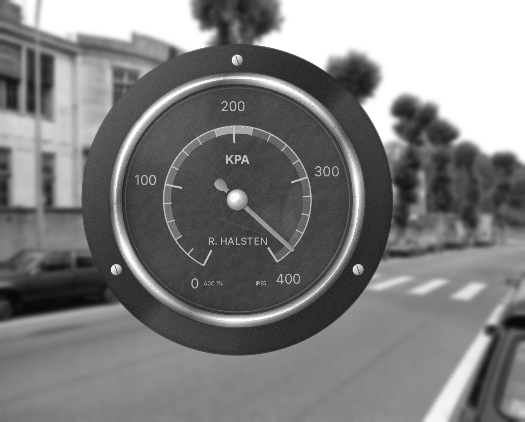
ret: 380 (kPa)
